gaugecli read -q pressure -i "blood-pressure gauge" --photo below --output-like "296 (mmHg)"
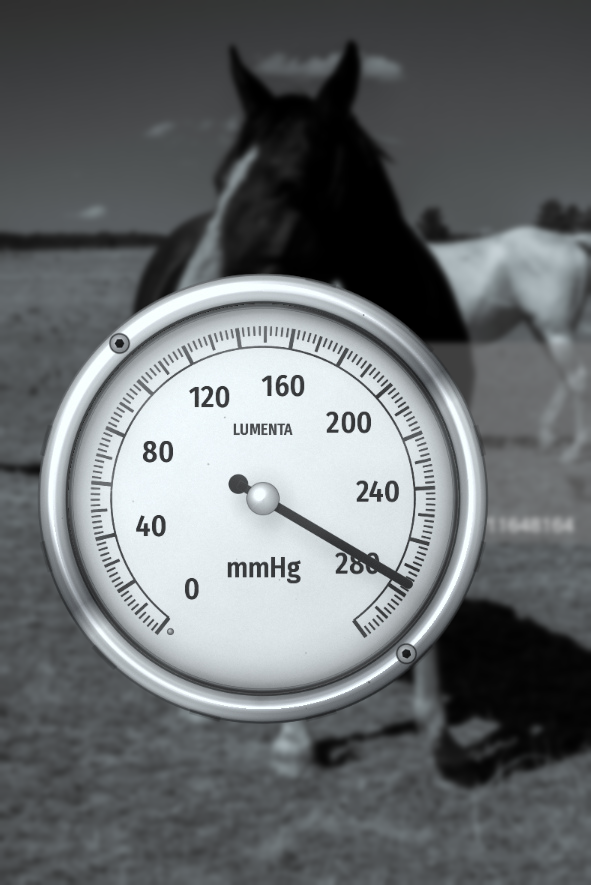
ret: 276 (mmHg)
